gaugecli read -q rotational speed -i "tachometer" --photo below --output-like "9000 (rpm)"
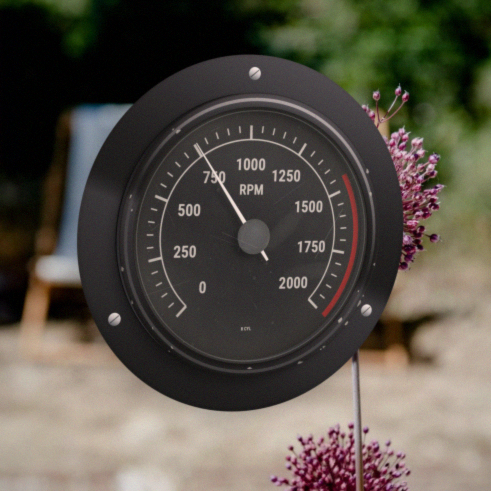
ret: 750 (rpm)
